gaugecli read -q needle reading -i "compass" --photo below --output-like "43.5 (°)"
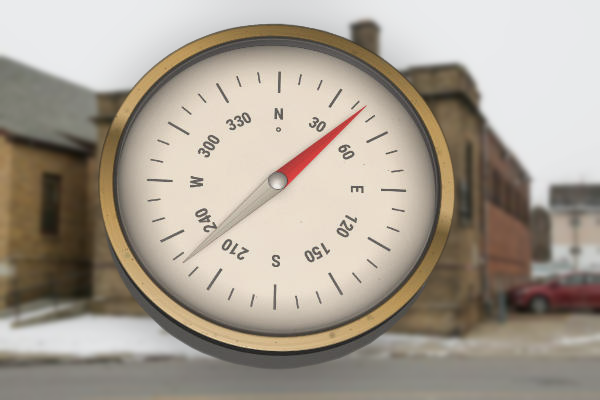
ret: 45 (°)
